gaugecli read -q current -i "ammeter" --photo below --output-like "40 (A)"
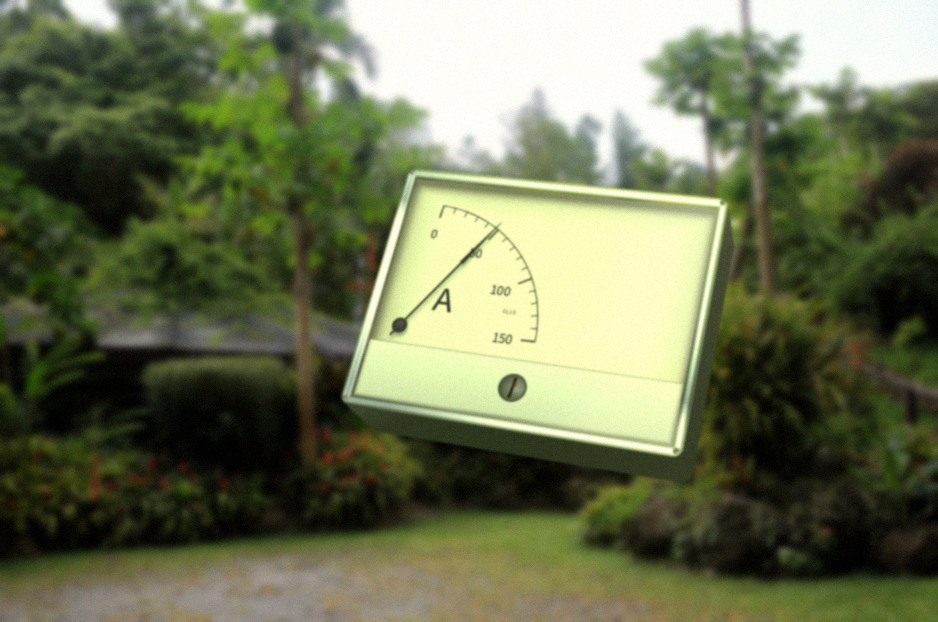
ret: 50 (A)
